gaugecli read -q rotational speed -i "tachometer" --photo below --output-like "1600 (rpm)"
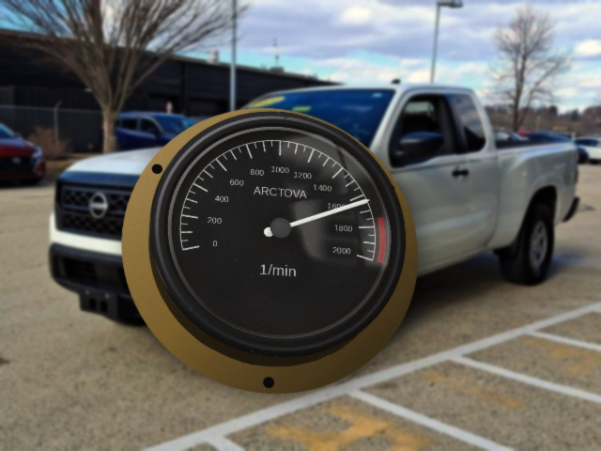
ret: 1650 (rpm)
